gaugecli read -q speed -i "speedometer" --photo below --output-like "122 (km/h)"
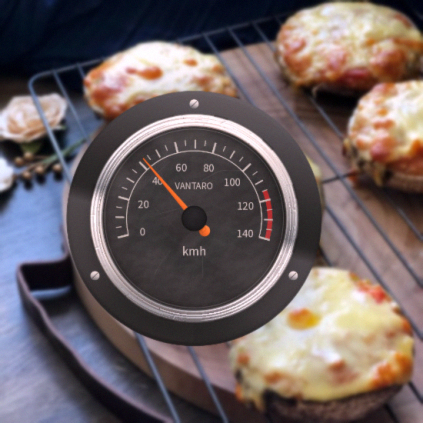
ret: 42.5 (km/h)
